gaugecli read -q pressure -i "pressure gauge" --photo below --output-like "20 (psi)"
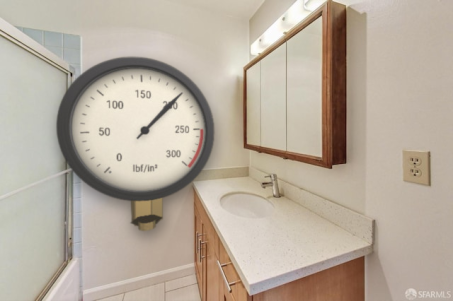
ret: 200 (psi)
